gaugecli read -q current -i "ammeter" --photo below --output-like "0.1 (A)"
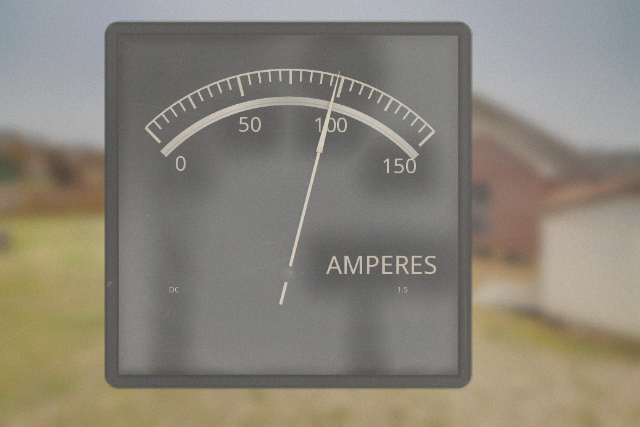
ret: 97.5 (A)
